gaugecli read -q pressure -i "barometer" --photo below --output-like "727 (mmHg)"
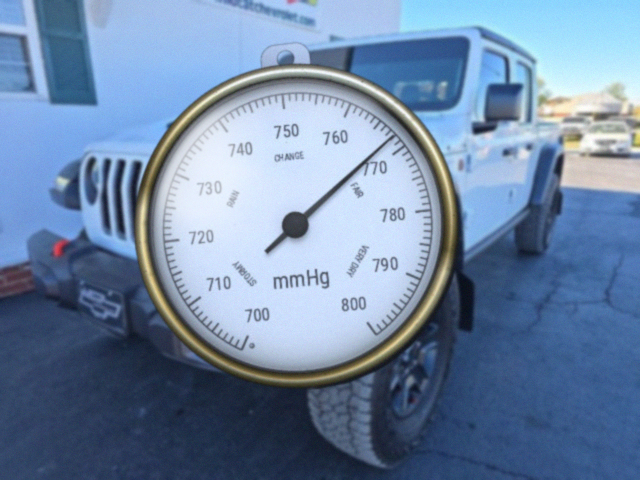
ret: 768 (mmHg)
